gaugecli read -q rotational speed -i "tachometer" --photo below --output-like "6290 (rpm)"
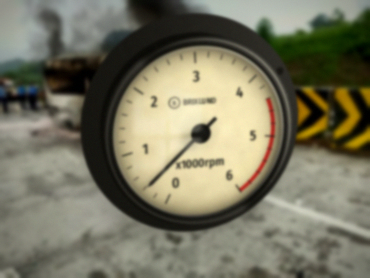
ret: 400 (rpm)
